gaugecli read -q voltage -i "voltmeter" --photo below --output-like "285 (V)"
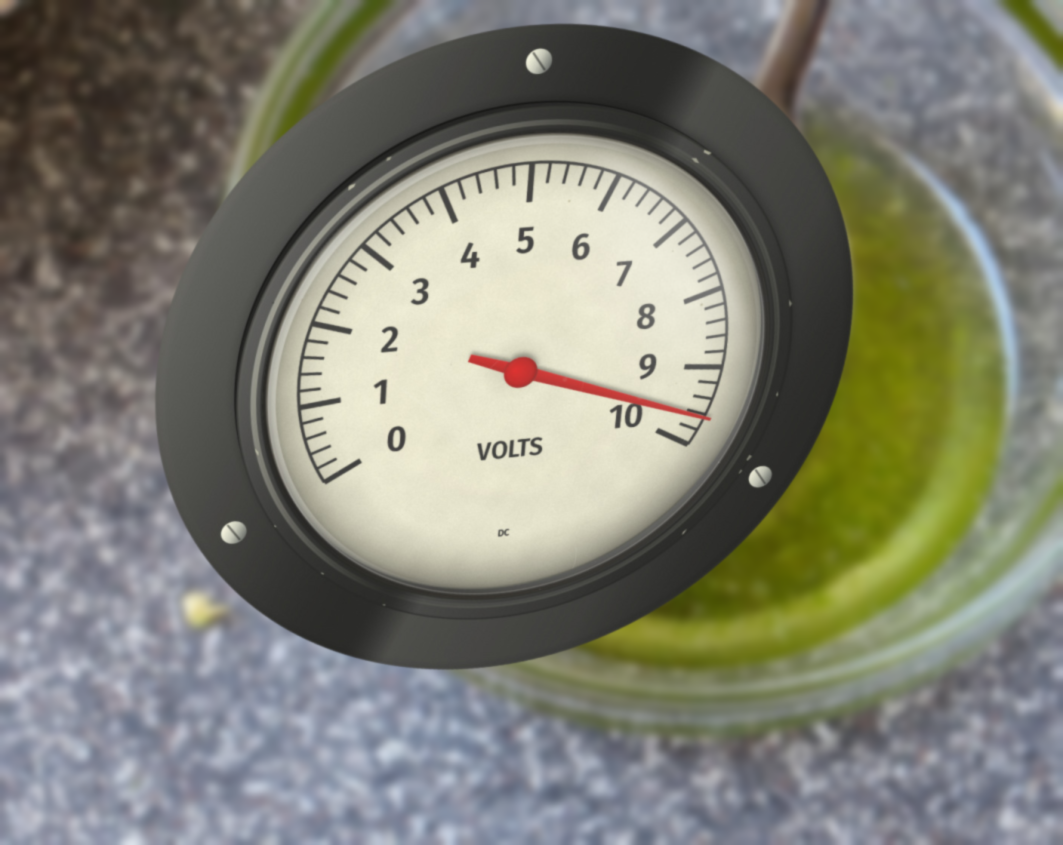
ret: 9.6 (V)
